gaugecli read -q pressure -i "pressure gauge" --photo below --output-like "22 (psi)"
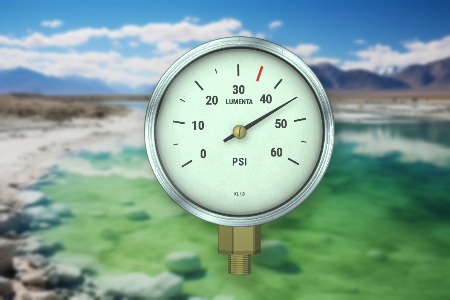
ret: 45 (psi)
